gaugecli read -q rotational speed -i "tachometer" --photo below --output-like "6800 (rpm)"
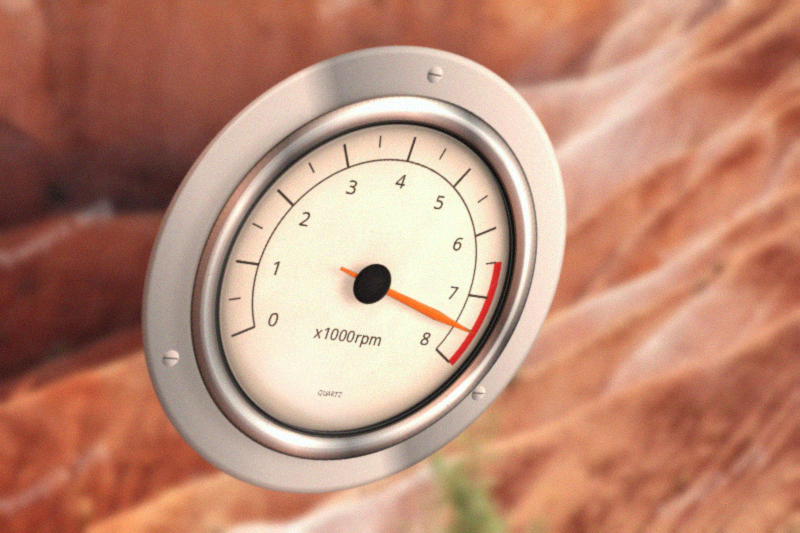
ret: 7500 (rpm)
